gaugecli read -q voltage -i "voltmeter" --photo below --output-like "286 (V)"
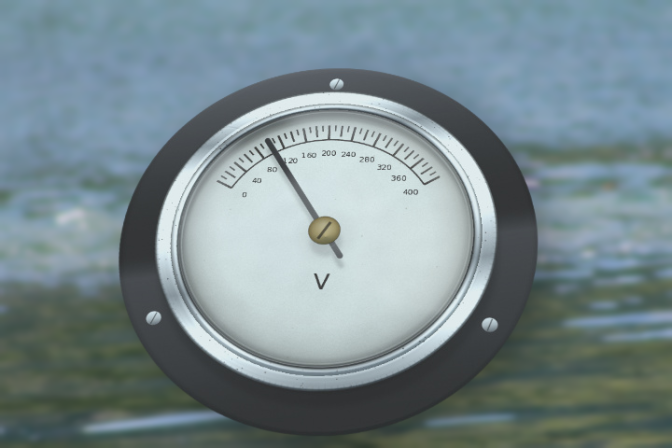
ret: 100 (V)
